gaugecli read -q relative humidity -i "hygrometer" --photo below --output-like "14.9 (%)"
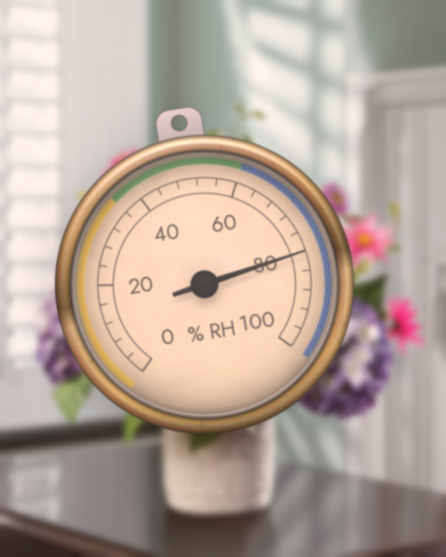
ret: 80 (%)
